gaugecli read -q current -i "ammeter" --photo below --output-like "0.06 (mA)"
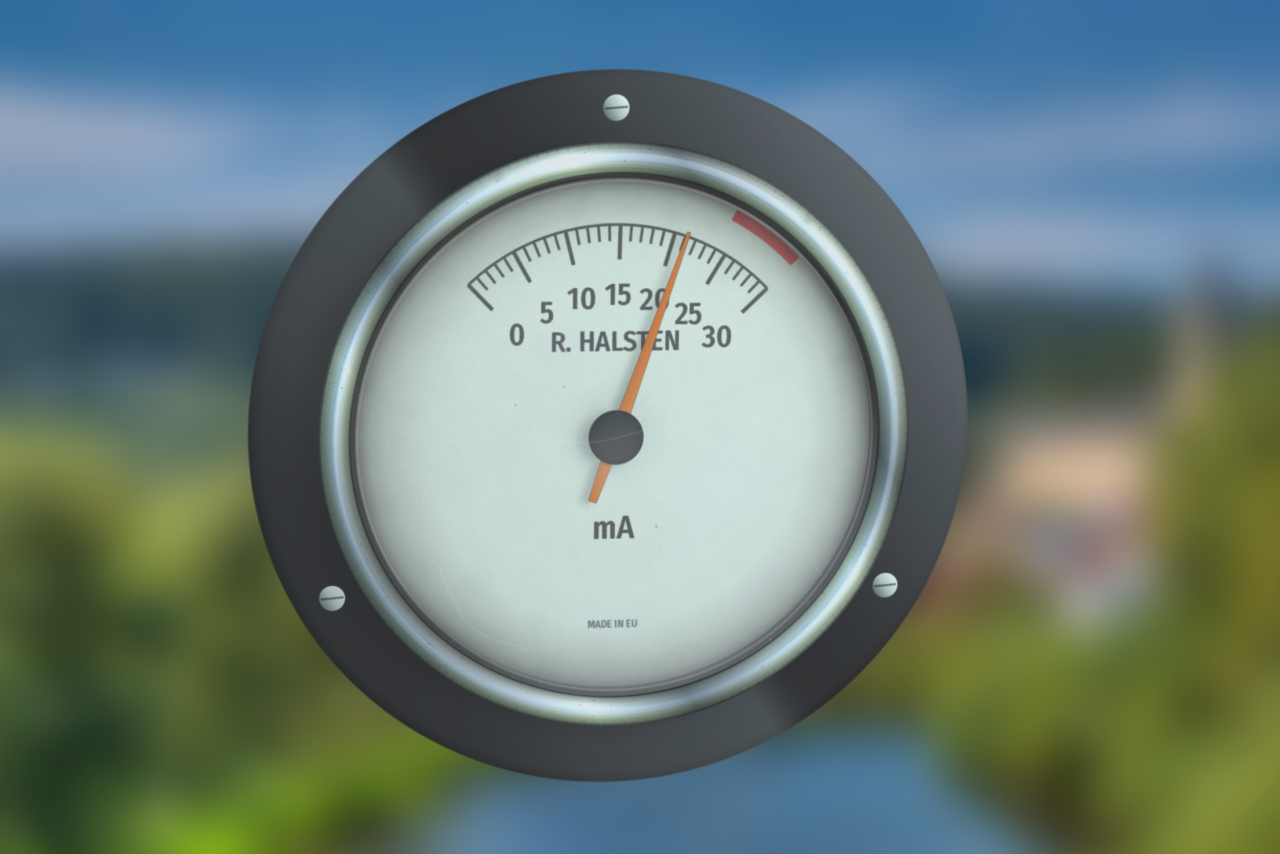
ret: 21 (mA)
